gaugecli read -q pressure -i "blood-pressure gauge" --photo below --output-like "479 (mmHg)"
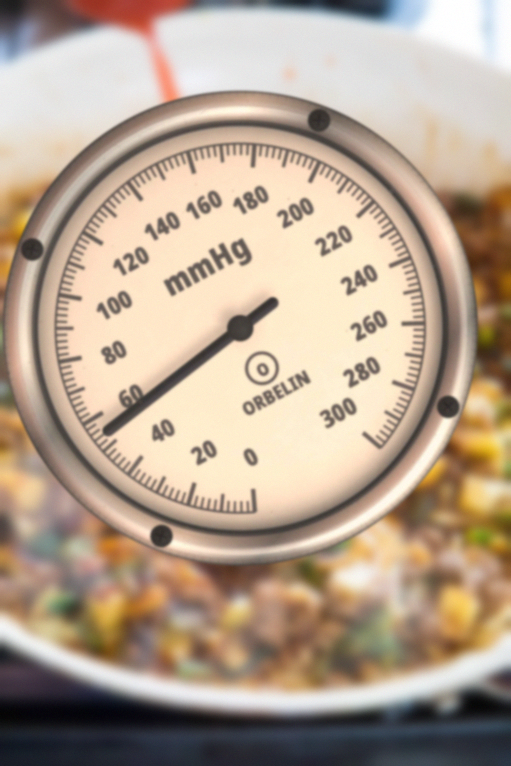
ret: 54 (mmHg)
